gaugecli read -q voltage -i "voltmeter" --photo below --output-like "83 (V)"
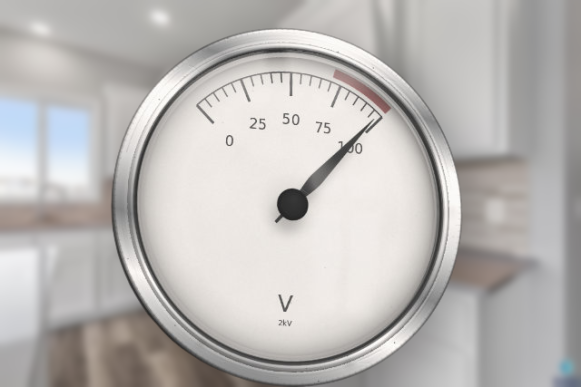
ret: 97.5 (V)
